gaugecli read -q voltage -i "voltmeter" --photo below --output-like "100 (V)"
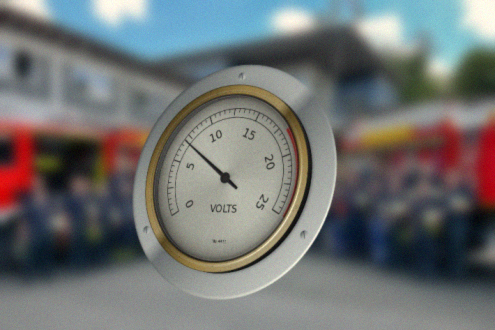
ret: 7 (V)
